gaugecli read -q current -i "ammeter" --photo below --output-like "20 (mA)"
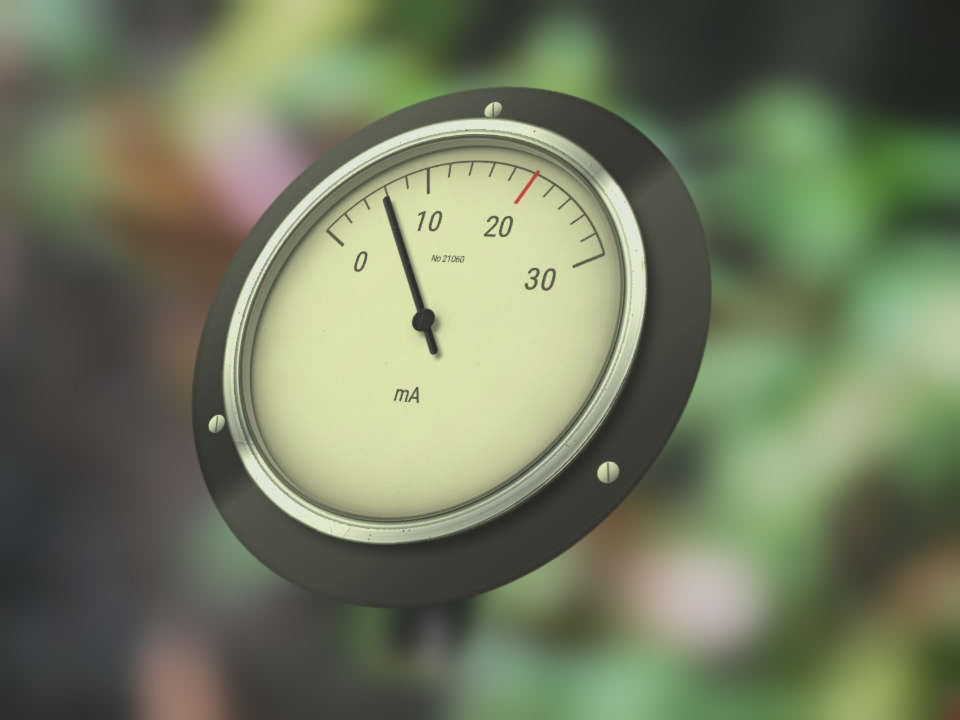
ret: 6 (mA)
